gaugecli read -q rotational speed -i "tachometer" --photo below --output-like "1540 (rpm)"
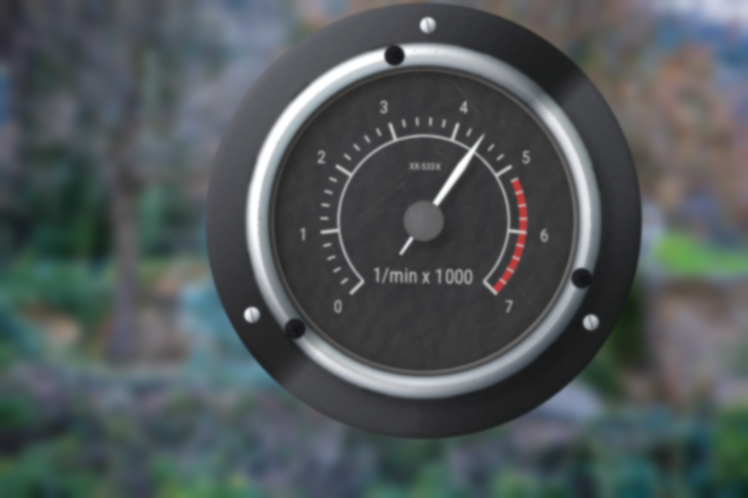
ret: 4400 (rpm)
